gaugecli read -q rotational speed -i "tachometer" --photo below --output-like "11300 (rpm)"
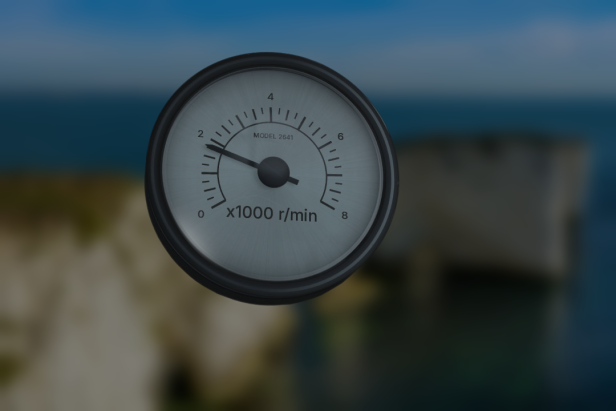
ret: 1750 (rpm)
